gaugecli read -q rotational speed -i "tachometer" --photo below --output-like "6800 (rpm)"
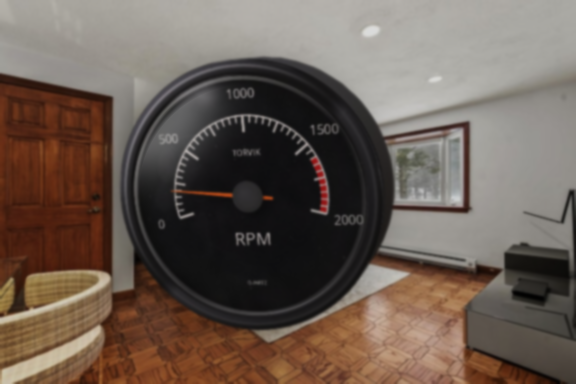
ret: 200 (rpm)
